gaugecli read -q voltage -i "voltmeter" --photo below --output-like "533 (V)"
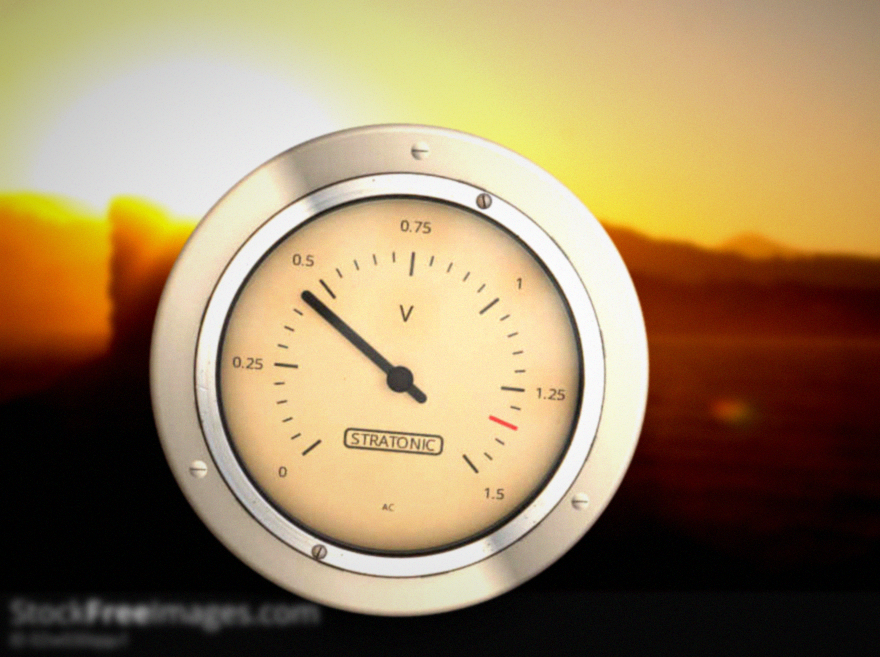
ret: 0.45 (V)
